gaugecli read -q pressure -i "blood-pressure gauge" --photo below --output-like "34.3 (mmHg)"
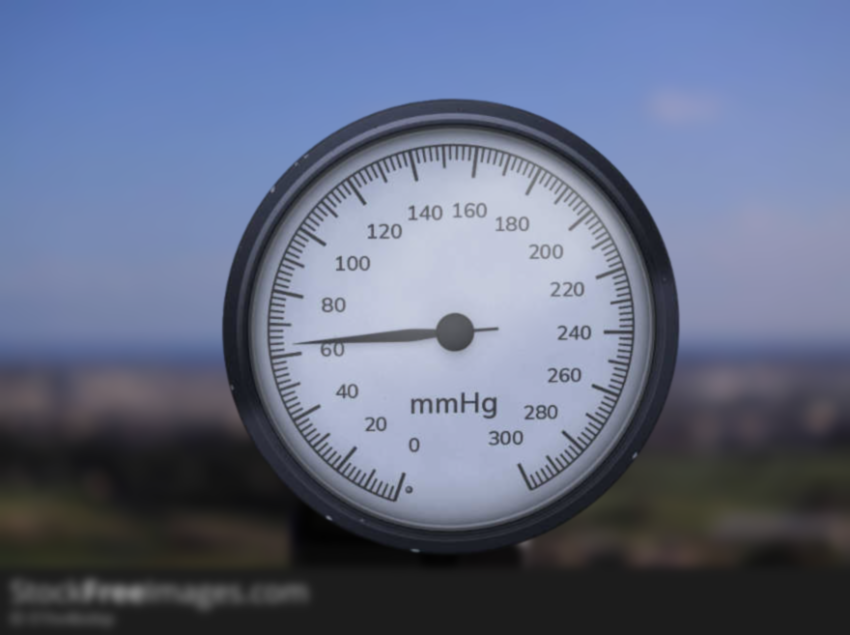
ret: 64 (mmHg)
